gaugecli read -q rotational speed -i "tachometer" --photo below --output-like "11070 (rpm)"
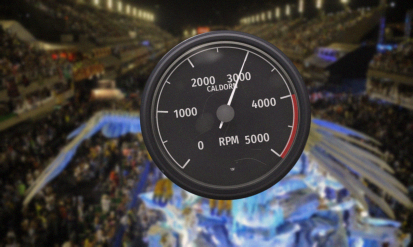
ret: 3000 (rpm)
